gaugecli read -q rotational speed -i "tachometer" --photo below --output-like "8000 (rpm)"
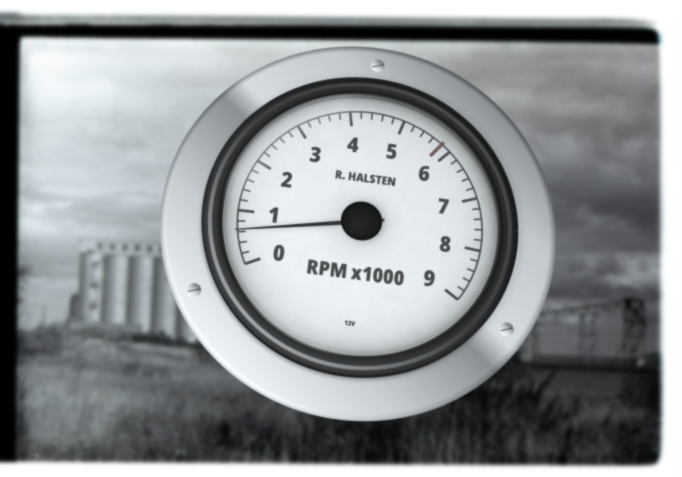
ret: 600 (rpm)
